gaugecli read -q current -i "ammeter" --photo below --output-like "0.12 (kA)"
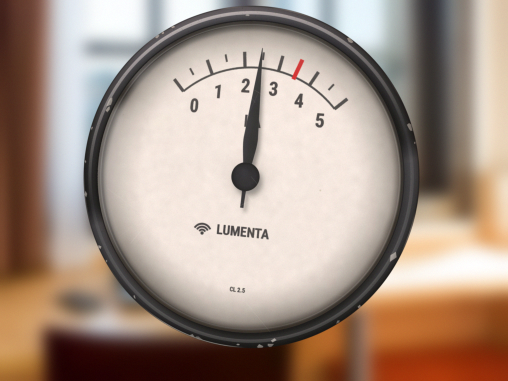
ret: 2.5 (kA)
